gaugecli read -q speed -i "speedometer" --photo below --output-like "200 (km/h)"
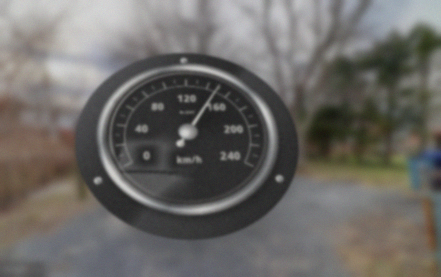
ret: 150 (km/h)
